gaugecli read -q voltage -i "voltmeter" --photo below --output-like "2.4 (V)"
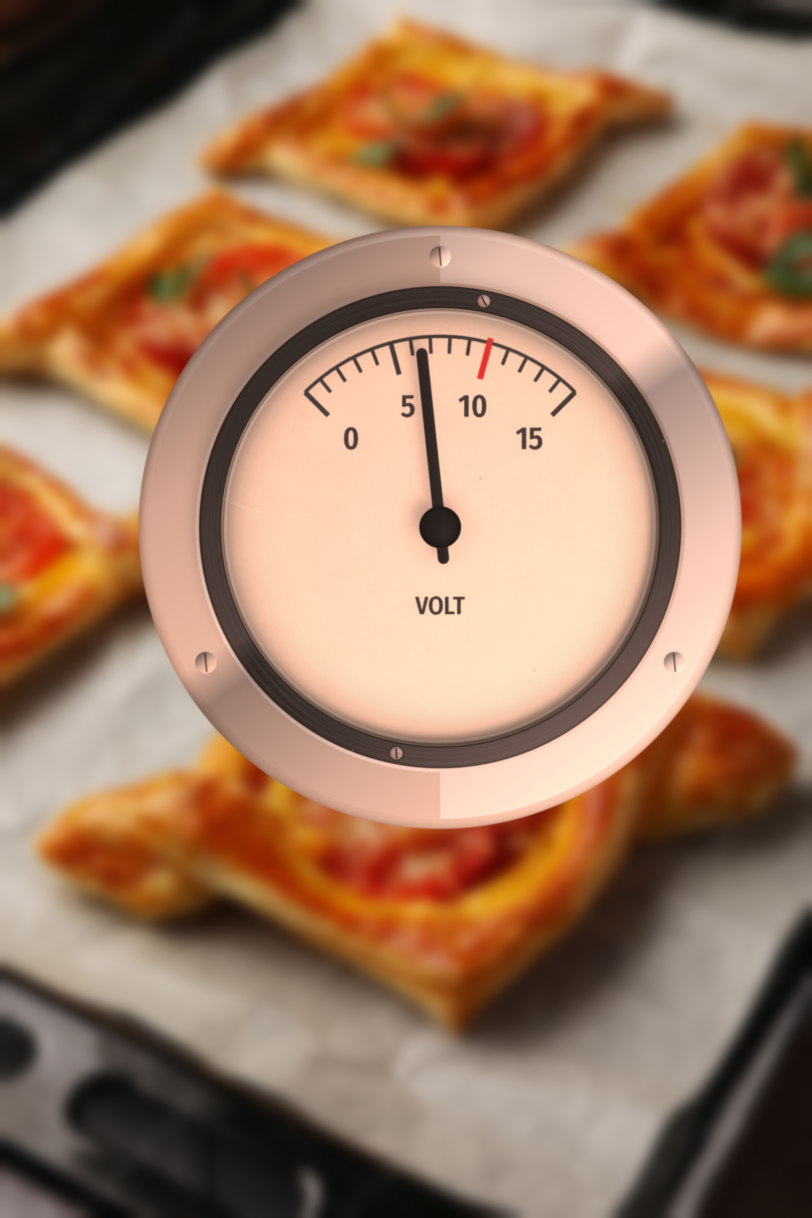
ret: 6.5 (V)
